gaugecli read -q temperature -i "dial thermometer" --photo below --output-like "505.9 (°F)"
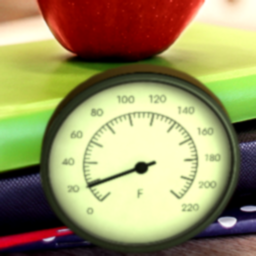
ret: 20 (°F)
